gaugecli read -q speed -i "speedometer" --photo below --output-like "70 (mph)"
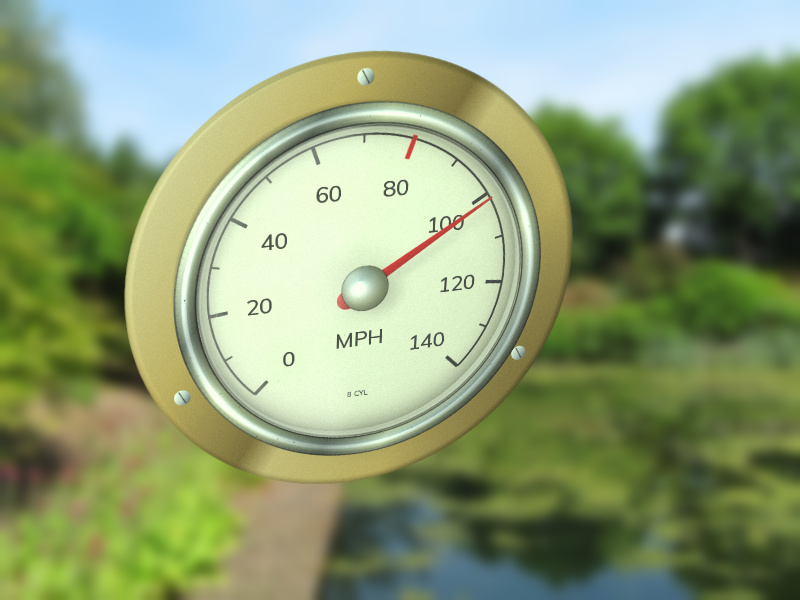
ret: 100 (mph)
